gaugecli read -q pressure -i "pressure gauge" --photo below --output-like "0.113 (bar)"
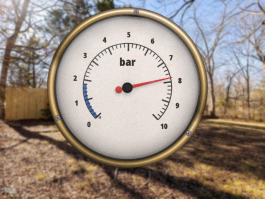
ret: 7.8 (bar)
